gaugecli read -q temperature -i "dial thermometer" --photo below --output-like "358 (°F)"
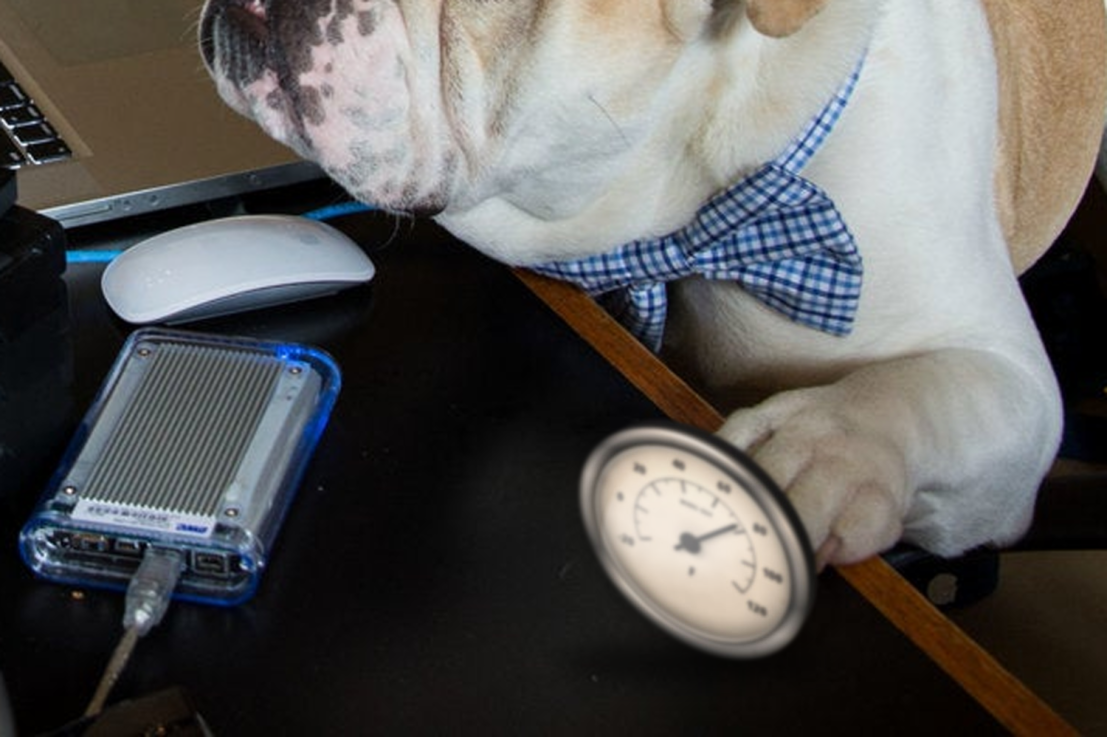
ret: 75 (°F)
